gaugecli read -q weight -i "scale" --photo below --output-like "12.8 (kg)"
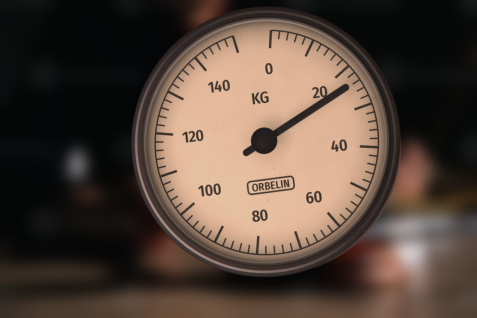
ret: 24 (kg)
